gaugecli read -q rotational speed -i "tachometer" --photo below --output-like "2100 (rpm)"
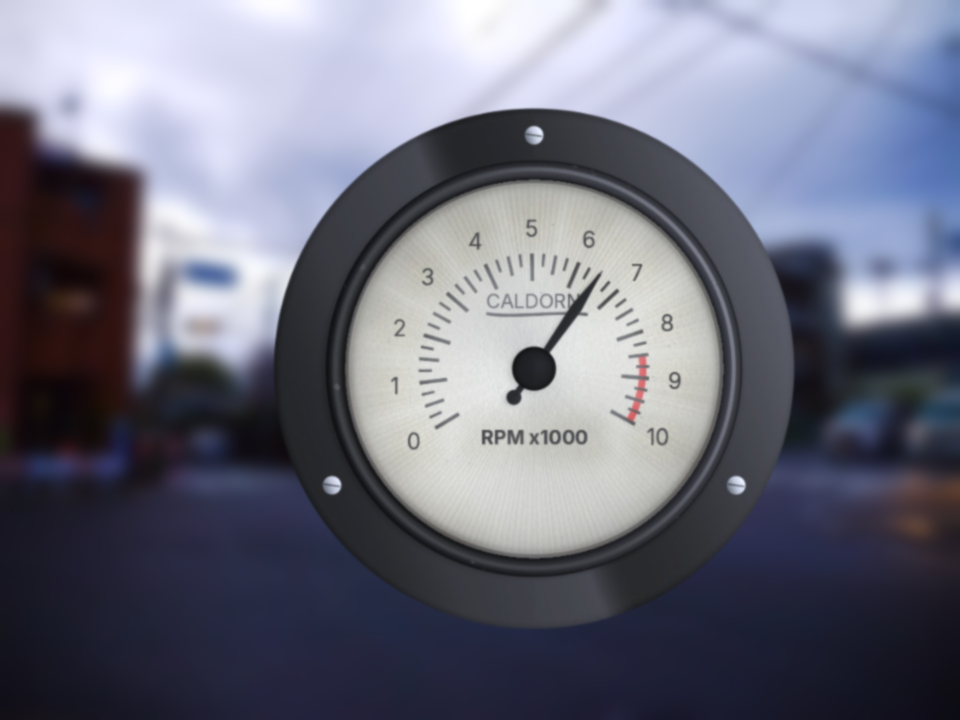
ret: 6500 (rpm)
